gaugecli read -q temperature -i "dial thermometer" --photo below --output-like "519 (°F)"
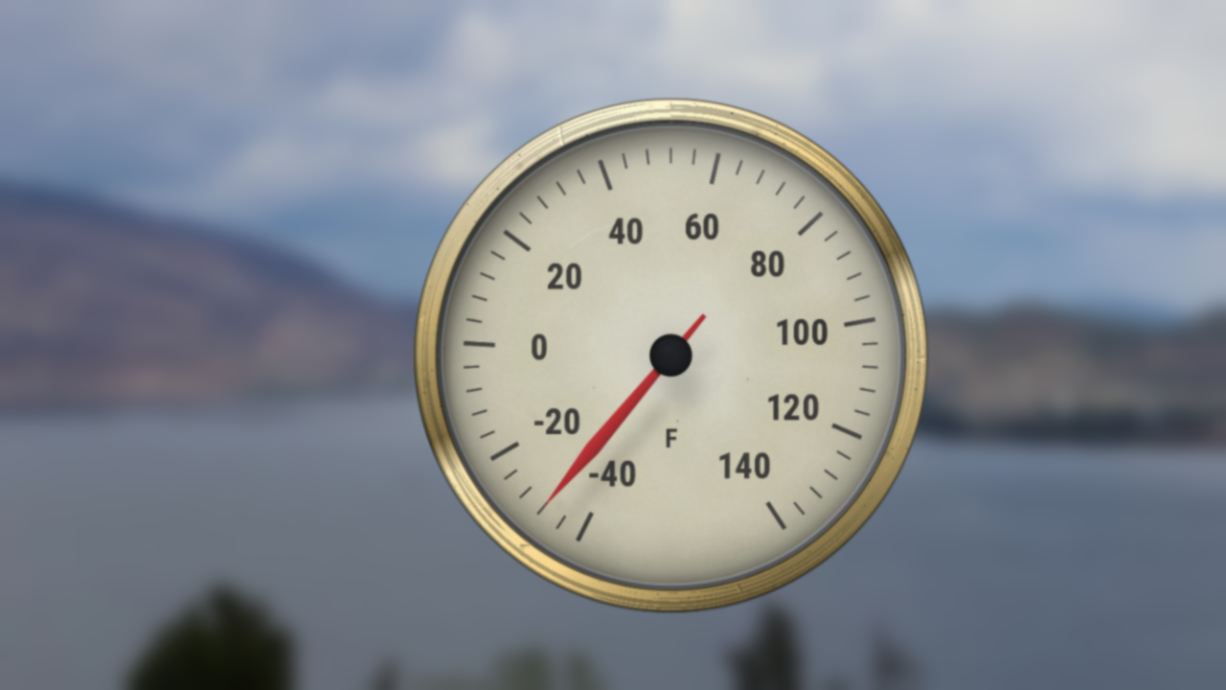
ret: -32 (°F)
